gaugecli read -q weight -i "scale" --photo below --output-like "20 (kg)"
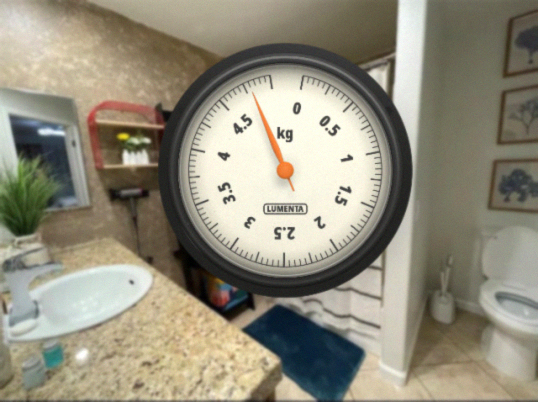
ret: 4.8 (kg)
